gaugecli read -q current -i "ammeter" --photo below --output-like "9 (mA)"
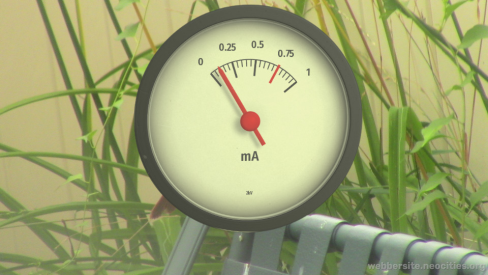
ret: 0.1 (mA)
